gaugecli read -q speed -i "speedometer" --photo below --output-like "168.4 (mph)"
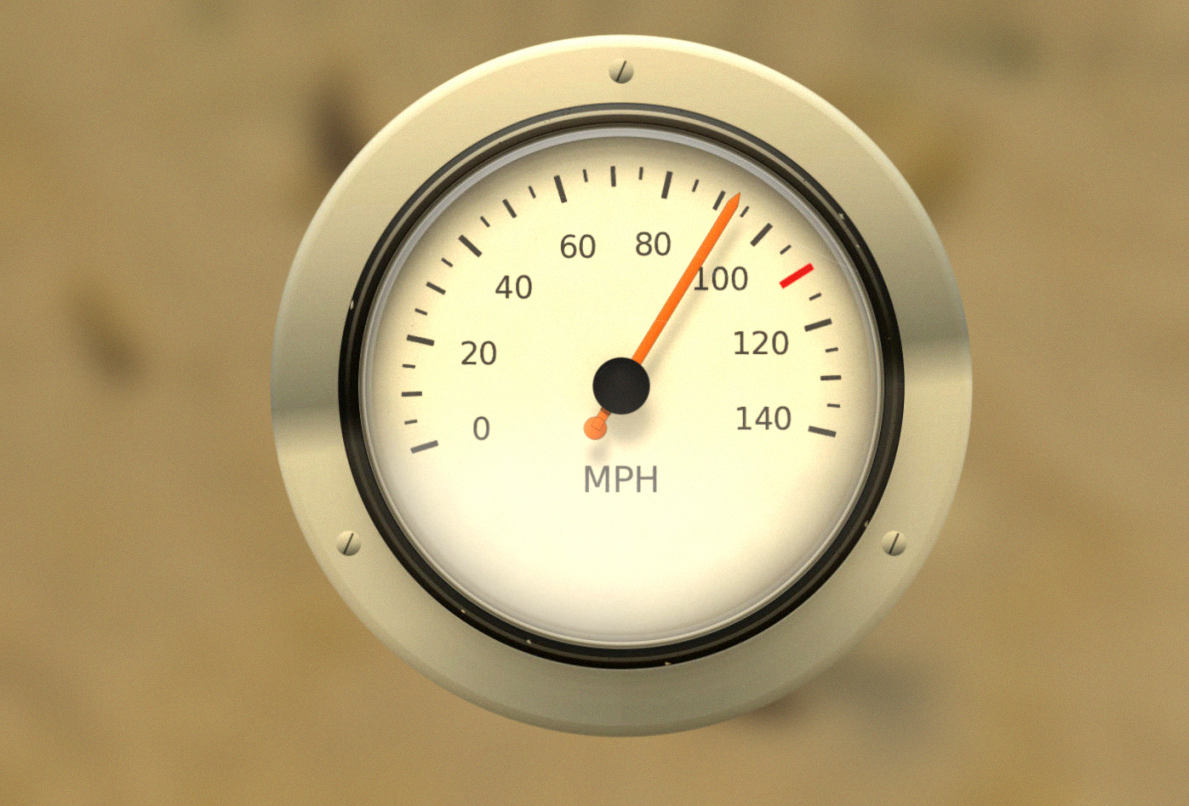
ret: 92.5 (mph)
